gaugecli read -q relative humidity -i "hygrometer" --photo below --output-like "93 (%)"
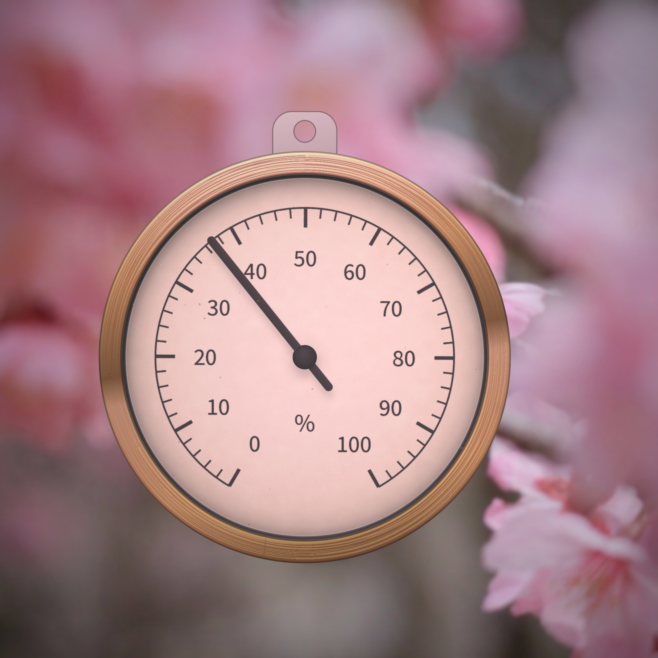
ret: 37 (%)
